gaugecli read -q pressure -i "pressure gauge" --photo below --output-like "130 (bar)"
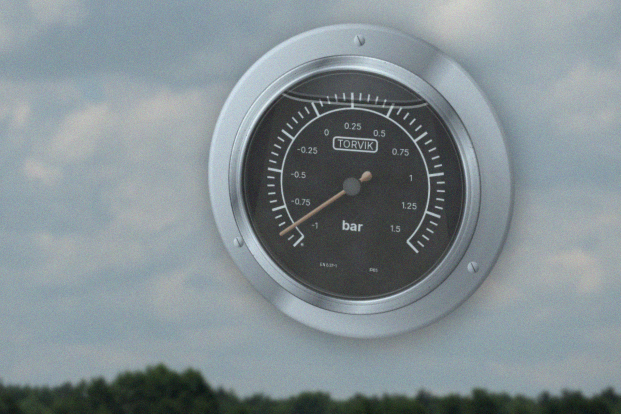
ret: -0.9 (bar)
